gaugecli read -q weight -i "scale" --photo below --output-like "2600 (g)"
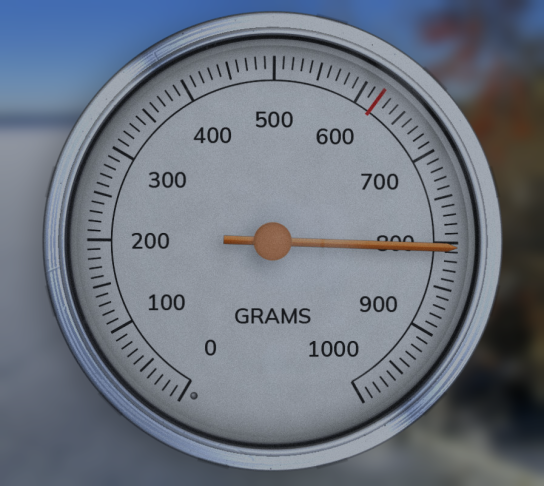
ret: 805 (g)
